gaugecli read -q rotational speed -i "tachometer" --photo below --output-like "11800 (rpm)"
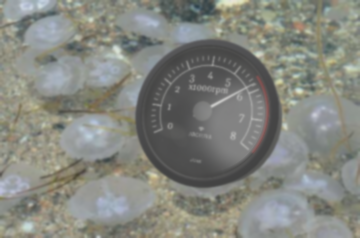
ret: 5800 (rpm)
